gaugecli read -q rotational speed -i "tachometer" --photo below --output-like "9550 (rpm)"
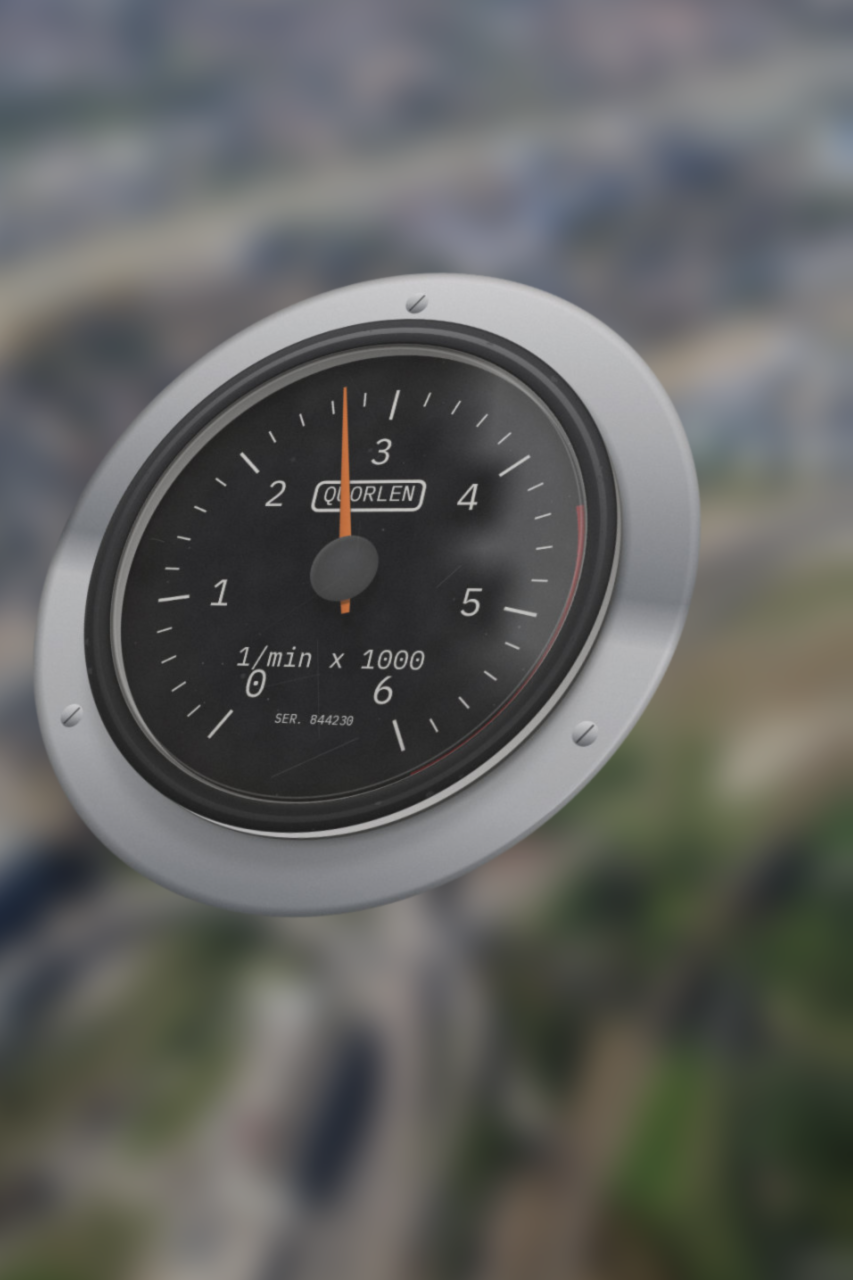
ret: 2700 (rpm)
